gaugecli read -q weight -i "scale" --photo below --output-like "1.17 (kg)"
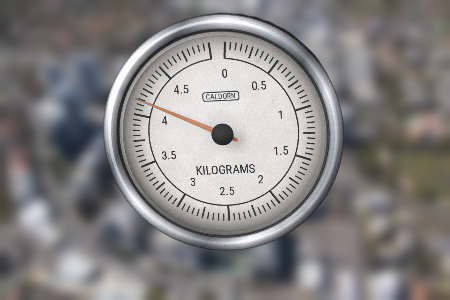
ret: 4.15 (kg)
